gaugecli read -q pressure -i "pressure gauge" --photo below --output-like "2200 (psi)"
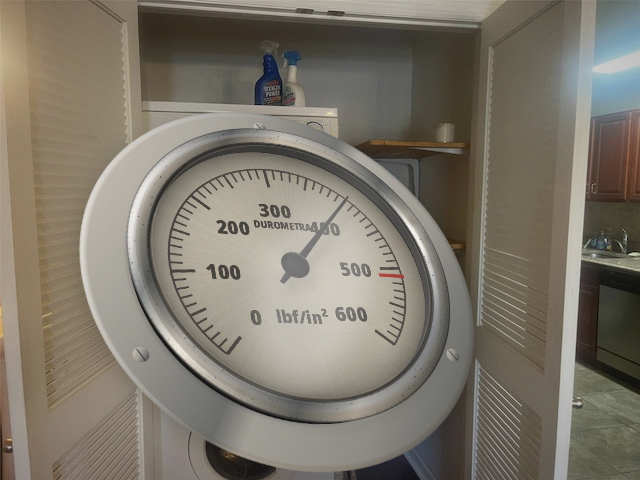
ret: 400 (psi)
